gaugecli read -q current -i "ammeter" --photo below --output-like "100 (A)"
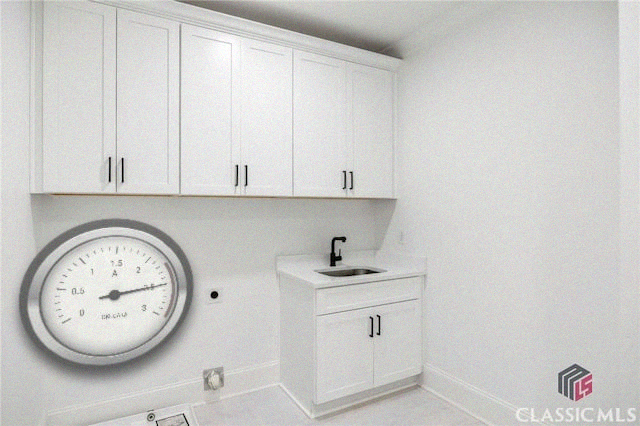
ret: 2.5 (A)
